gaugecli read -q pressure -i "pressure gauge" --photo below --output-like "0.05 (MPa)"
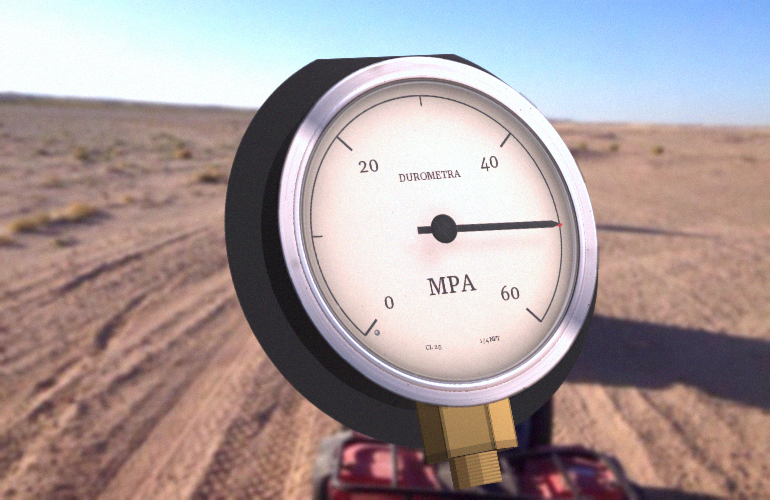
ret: 50 (MPa)
